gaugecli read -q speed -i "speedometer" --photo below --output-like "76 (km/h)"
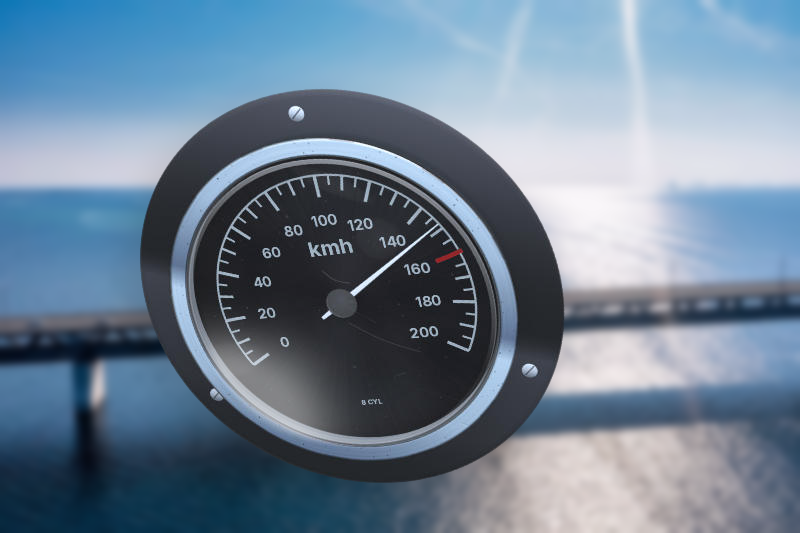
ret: 147.5 (km/h)
